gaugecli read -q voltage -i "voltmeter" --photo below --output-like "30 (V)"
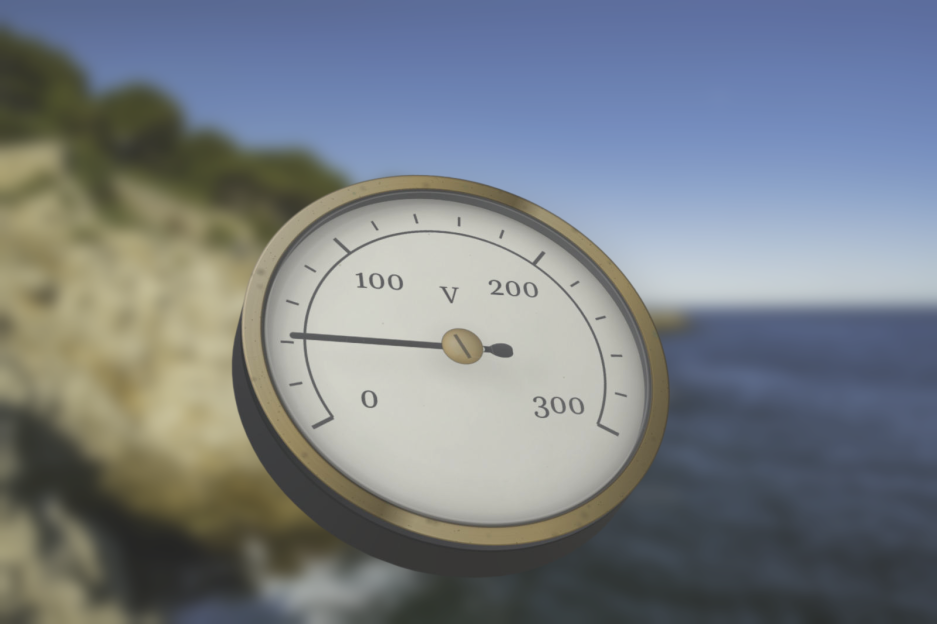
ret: 40 (V)
